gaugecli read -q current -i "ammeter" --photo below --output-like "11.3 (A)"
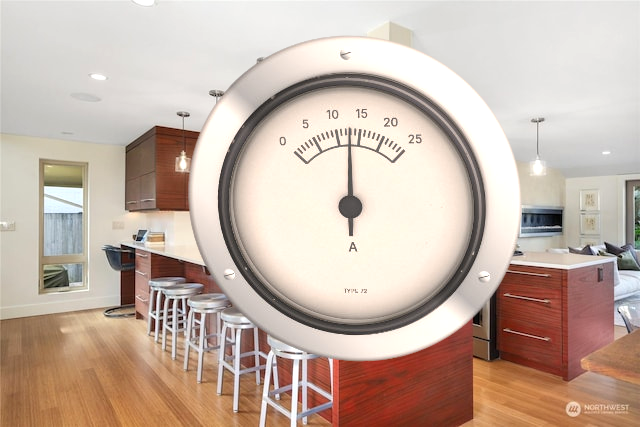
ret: 13 (A)
